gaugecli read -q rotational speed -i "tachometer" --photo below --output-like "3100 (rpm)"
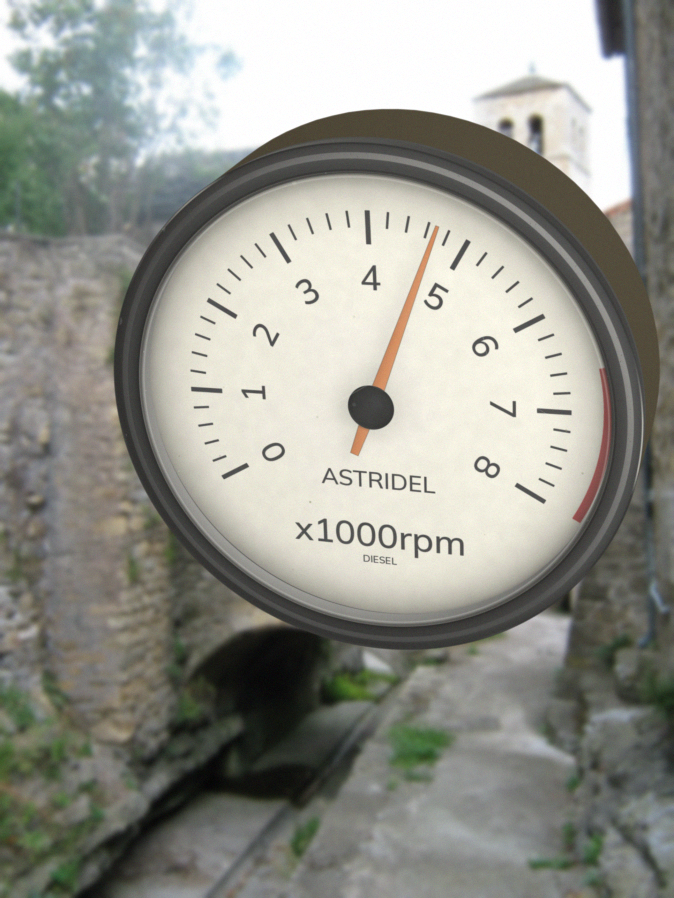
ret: 4700 (rpm)
